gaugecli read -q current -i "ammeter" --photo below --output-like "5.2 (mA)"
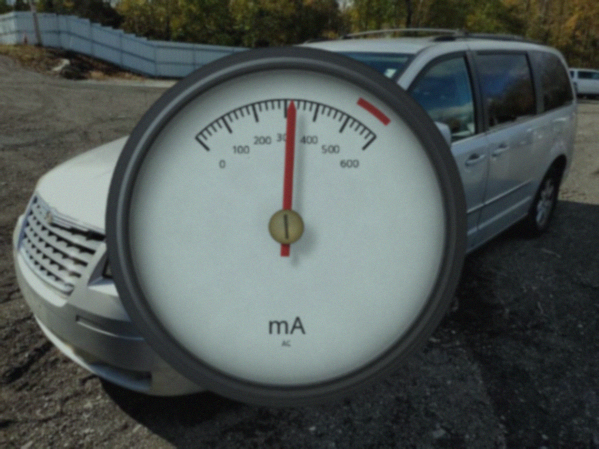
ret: 320 (mA)
